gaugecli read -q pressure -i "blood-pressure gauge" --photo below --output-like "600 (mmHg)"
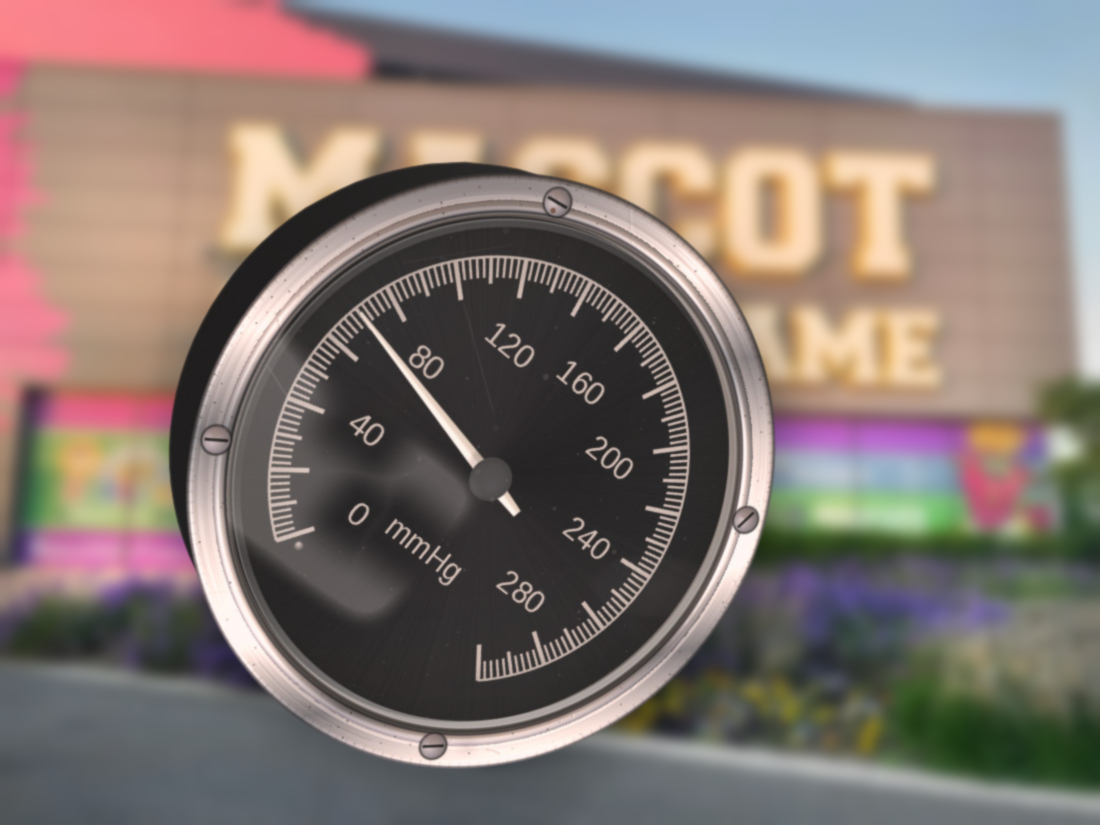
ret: 70 (mmHg)
